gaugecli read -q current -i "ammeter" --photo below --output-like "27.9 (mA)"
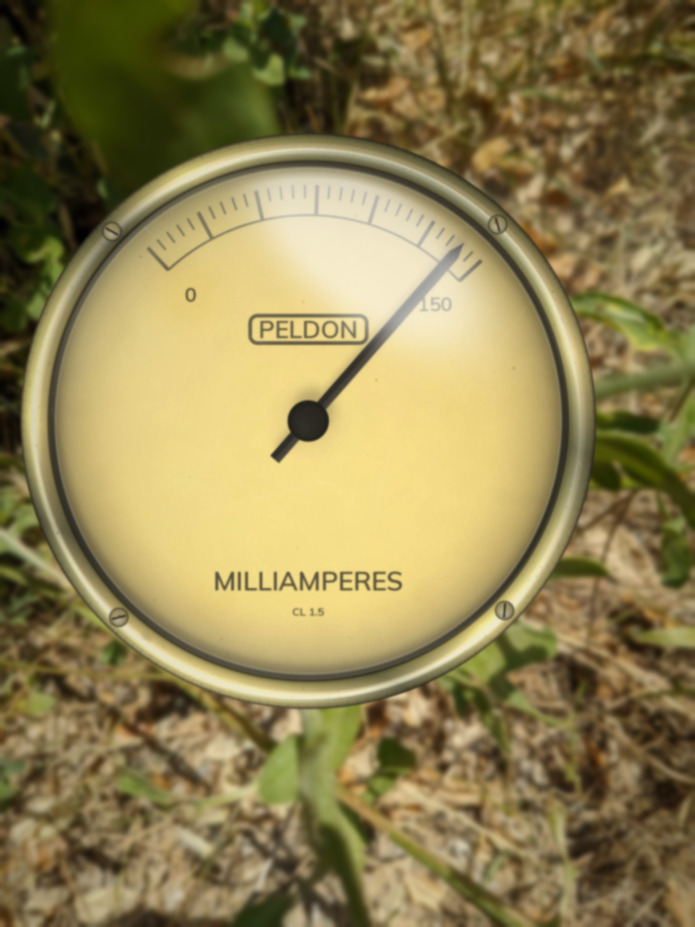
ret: 140 (mA)
